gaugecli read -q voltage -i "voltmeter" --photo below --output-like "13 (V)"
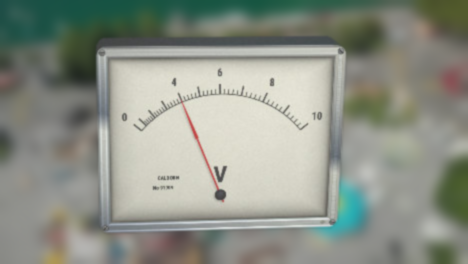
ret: 4 (V)
